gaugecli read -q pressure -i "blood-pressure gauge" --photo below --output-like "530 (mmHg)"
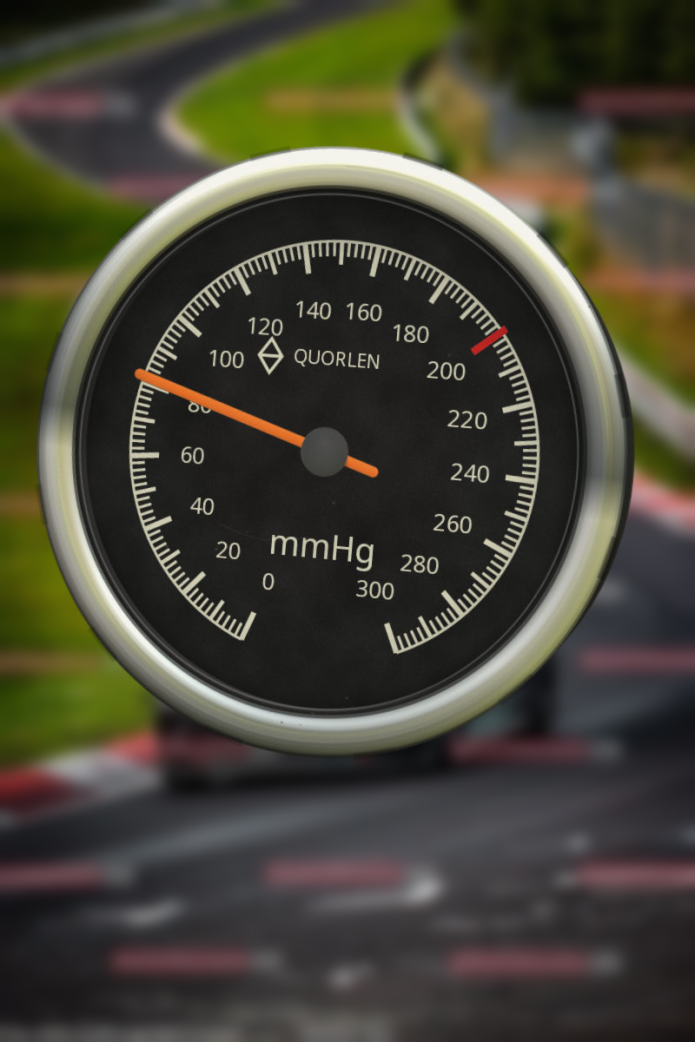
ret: 82 (mmHg)
